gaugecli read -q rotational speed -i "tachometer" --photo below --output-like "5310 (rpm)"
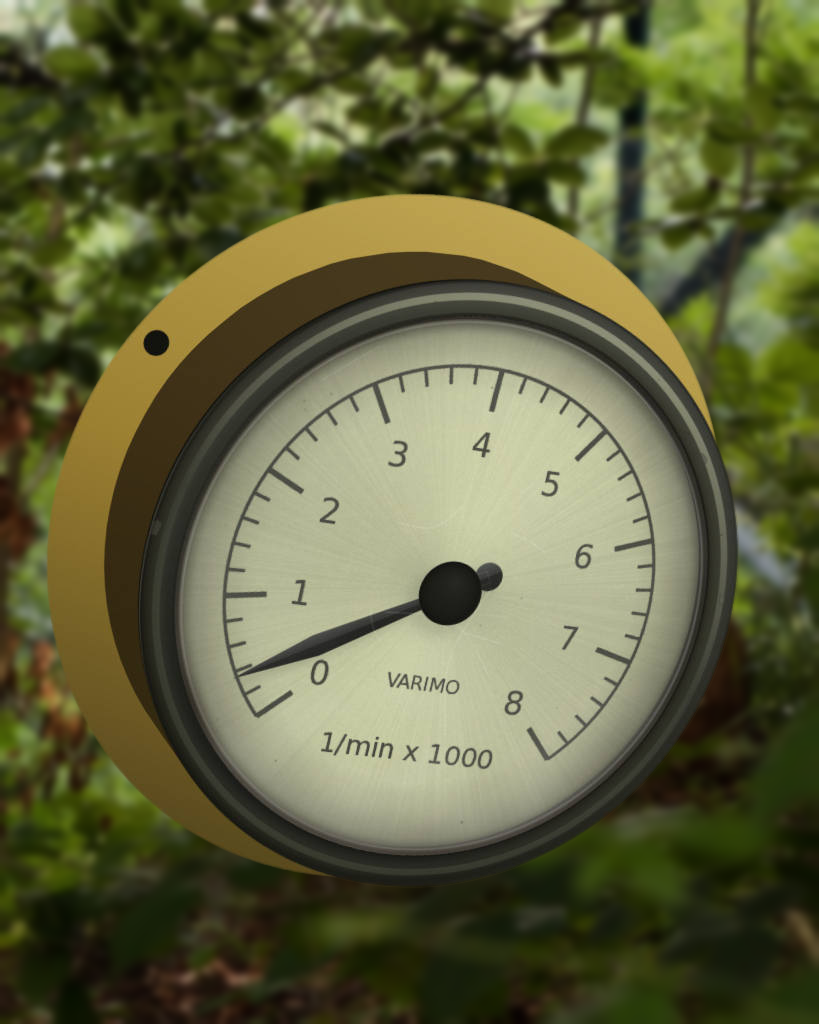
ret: 400 (rpm)
